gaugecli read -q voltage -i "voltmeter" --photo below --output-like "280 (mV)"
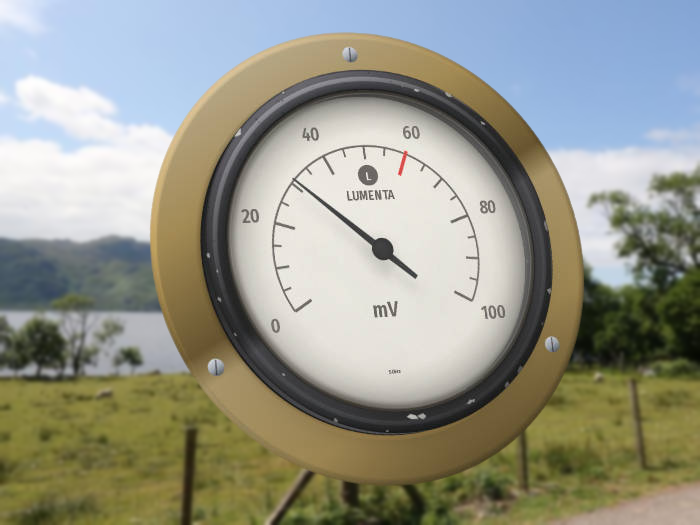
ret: 30 (mV)
